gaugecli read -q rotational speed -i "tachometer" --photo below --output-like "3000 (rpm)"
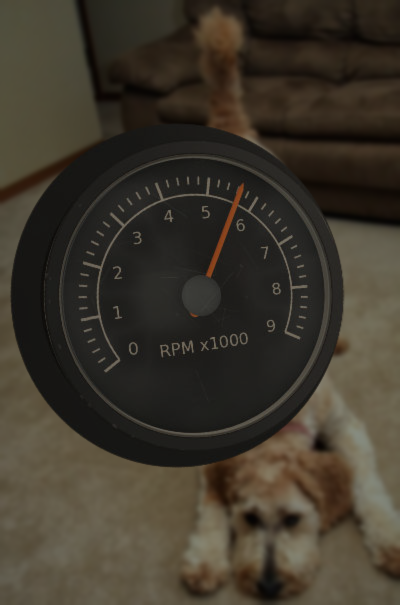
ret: 5600 (rpm)
